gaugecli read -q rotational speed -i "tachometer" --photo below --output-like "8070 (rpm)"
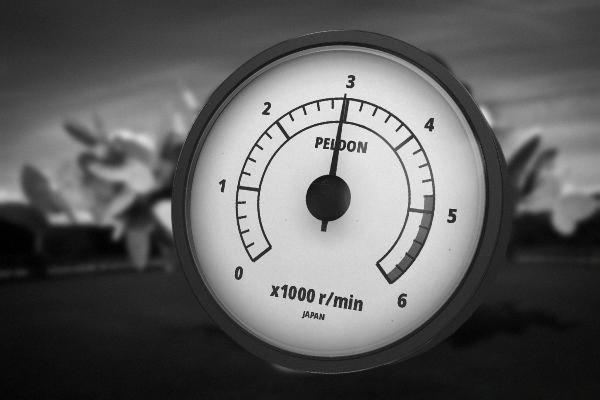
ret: 3000 (rpm)
